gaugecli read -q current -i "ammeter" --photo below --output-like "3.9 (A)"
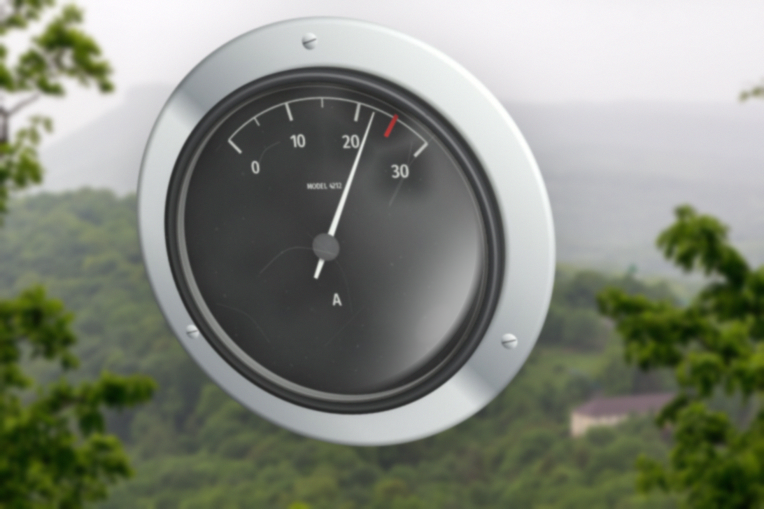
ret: 22.5 (A)
